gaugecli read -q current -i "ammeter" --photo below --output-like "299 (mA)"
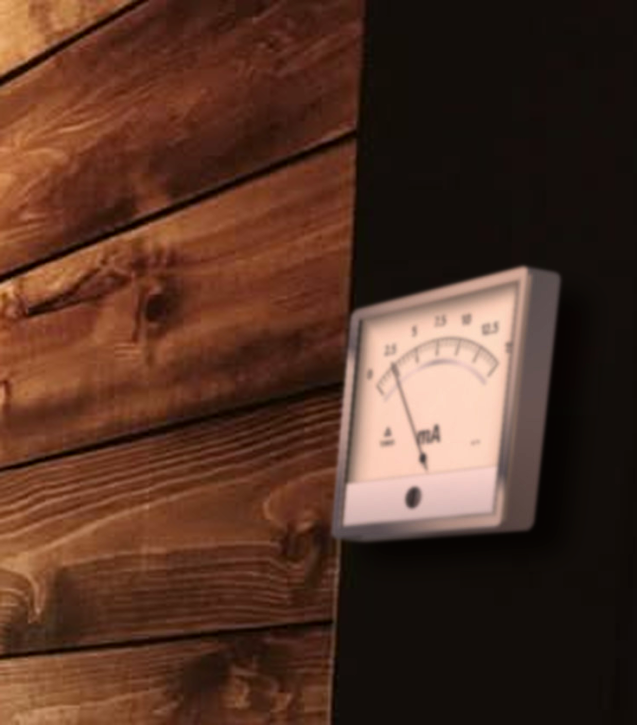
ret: 2.5 (mA)
